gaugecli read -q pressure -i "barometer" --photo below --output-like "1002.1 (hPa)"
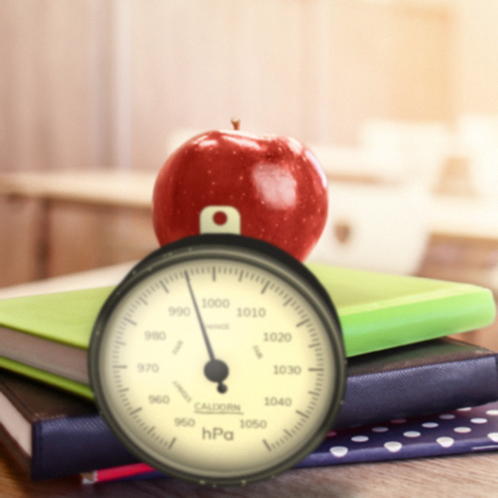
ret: 995 (hPa)
